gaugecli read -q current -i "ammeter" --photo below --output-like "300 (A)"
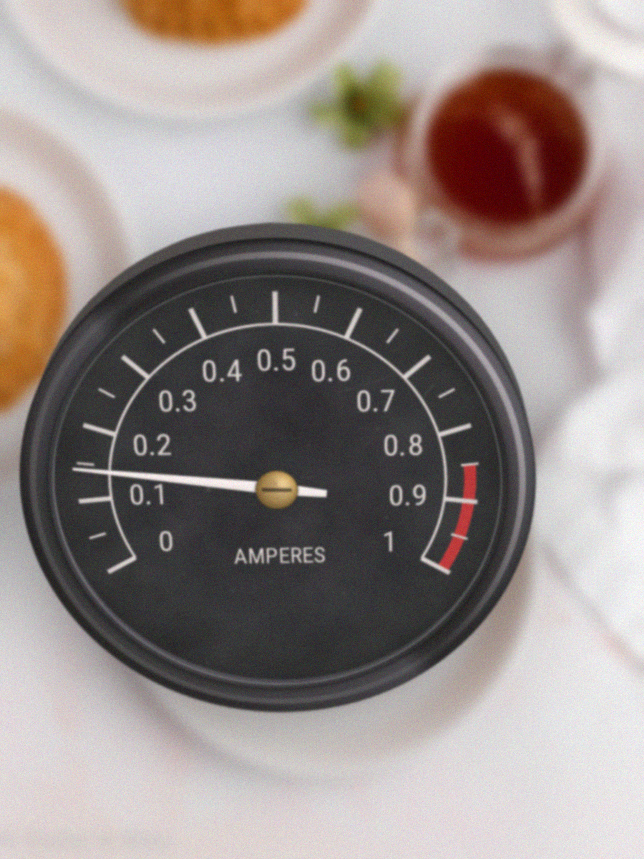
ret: 0.15 (A)
